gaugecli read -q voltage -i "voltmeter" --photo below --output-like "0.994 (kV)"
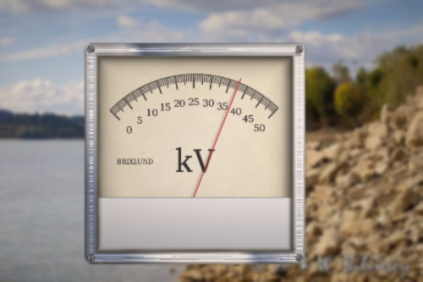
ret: 37.5 (kV)
